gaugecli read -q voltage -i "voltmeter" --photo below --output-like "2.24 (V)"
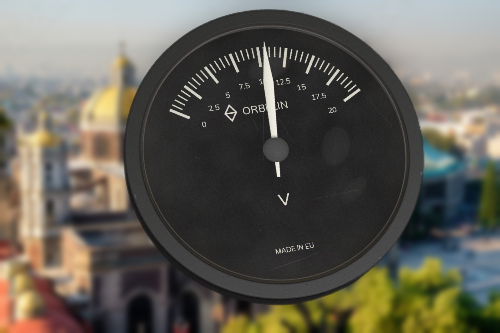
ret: 10.5 (V)
